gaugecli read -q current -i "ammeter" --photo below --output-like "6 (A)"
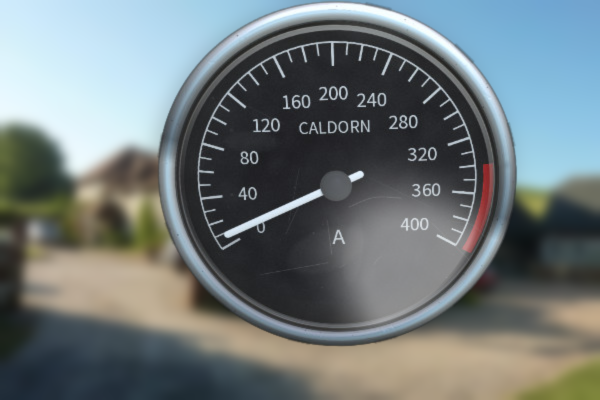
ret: 10 (A)
